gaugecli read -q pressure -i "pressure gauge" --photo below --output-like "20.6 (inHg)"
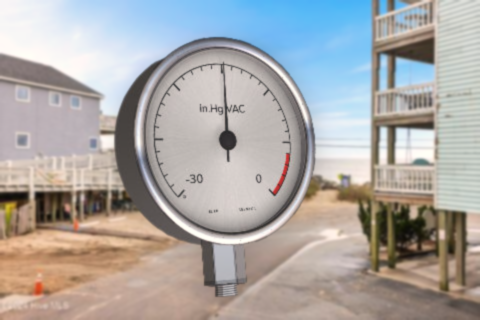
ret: -15 (inHg)
